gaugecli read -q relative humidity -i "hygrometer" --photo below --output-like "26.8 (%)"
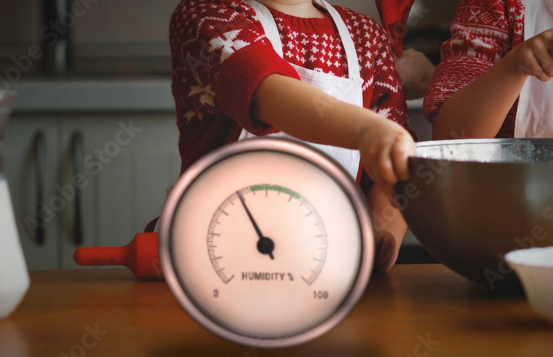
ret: 40 (%)
